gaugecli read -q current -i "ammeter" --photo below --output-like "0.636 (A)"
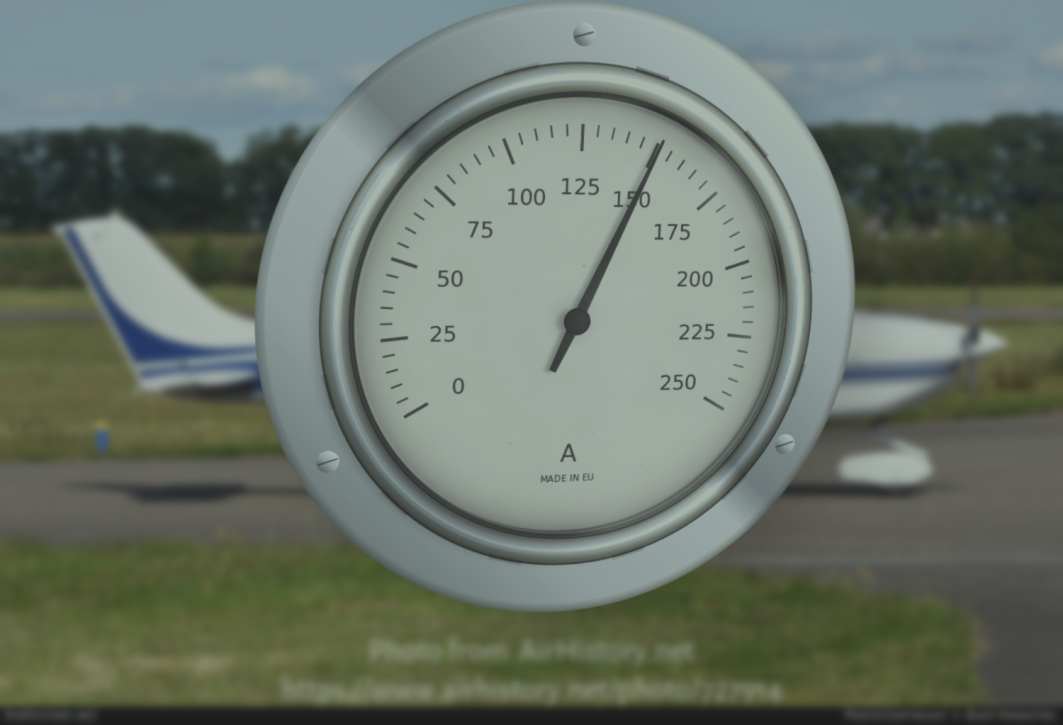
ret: 150 (A)
